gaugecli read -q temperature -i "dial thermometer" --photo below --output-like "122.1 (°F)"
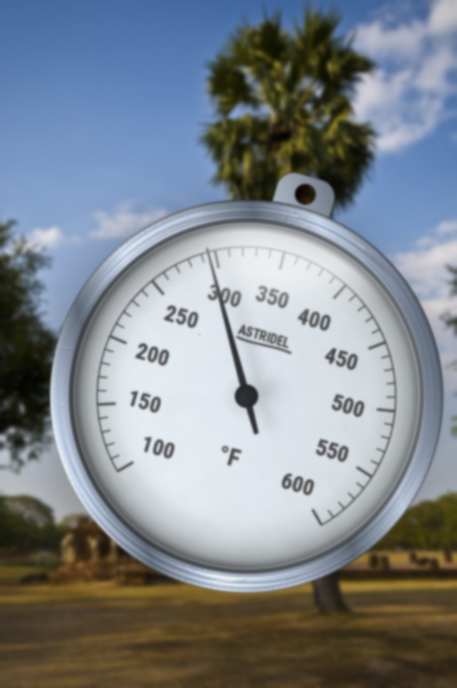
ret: 295 (°F)
